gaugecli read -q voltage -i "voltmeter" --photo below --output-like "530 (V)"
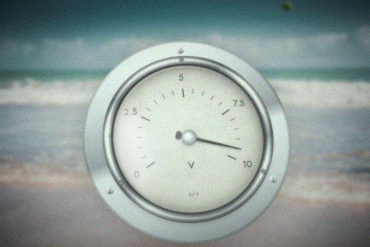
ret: 9.5 (V)
